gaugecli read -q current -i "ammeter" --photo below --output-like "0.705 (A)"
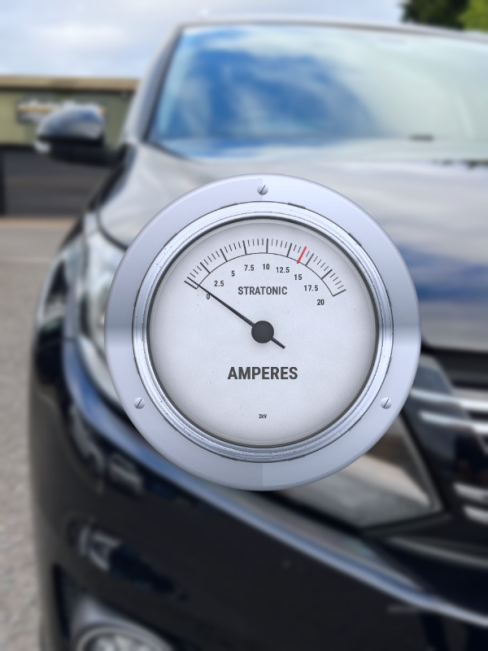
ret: 0.5 (A)
